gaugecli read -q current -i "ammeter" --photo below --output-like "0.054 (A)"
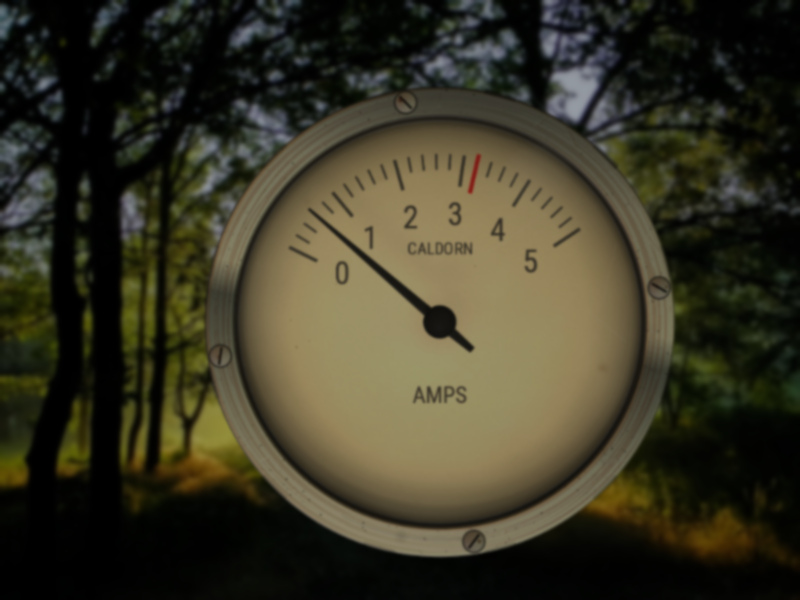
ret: 0.6 (A)
